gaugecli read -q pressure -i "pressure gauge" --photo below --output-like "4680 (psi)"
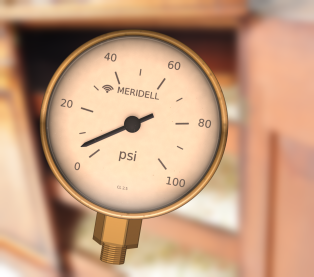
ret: 5 (psi)
